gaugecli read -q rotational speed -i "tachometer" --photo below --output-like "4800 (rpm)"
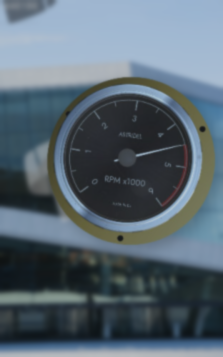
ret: 4500 (rpm)
